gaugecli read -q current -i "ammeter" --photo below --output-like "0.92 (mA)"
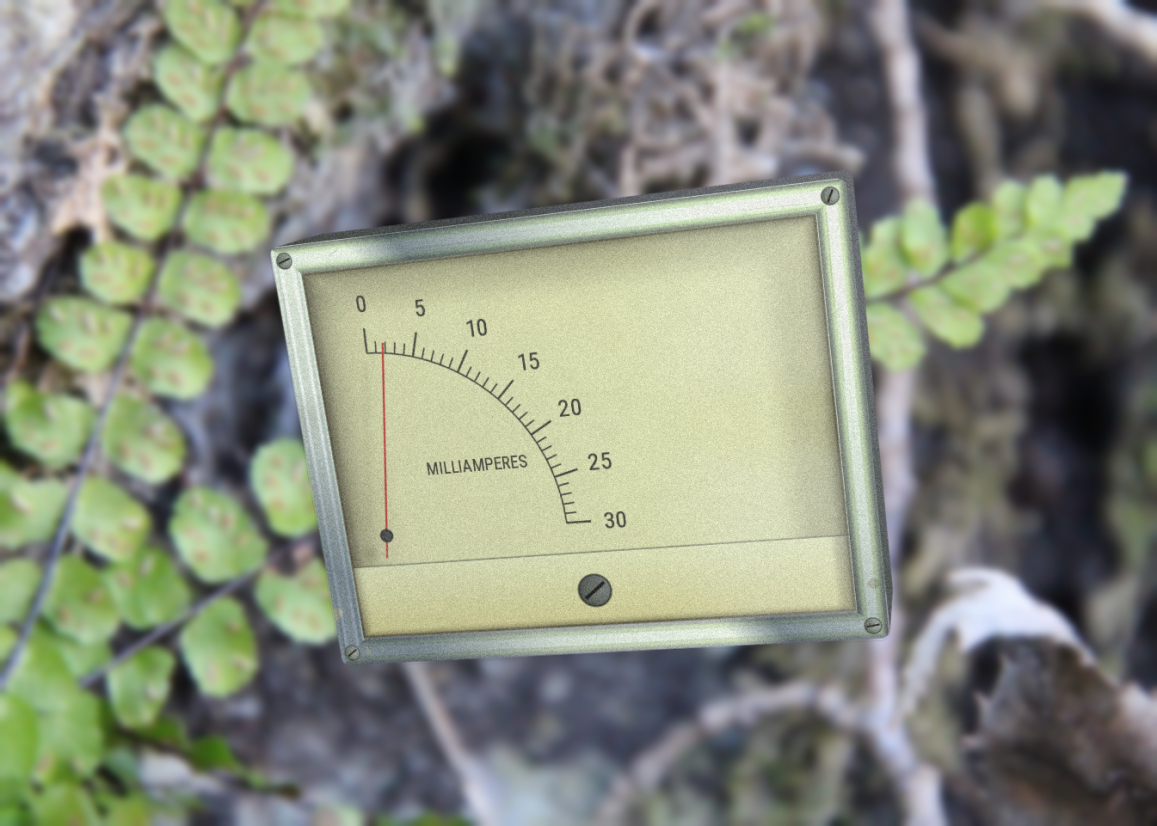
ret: 2 (mA)
